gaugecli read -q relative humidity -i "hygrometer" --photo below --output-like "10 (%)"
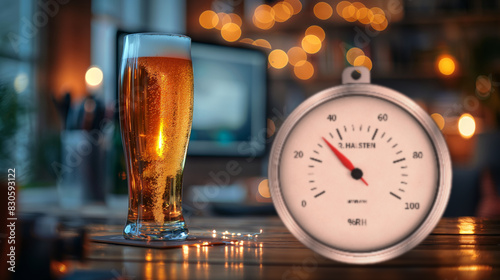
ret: 32 (%)
